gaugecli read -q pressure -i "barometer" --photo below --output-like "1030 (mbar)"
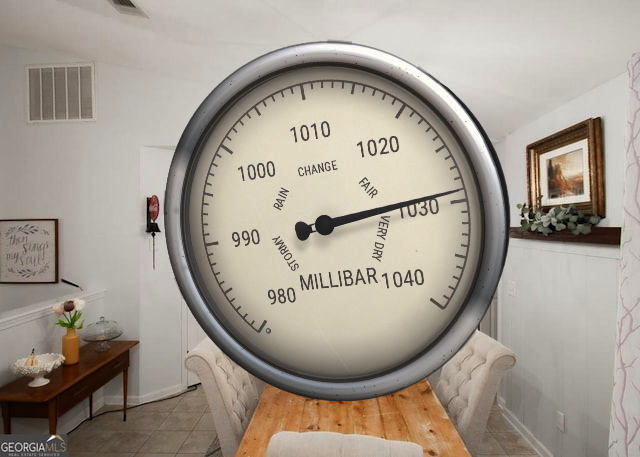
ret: 1029 (mbar)
